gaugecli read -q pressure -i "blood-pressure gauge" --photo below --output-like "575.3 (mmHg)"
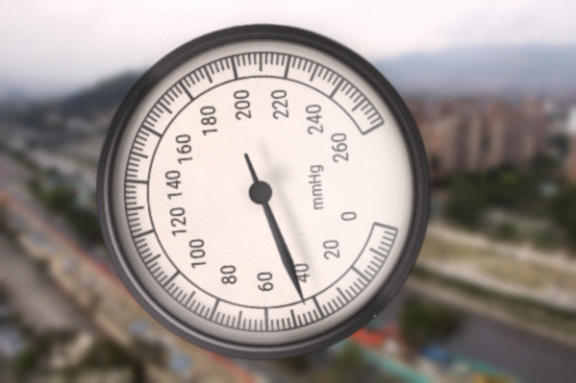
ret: 44 (mmHg)
